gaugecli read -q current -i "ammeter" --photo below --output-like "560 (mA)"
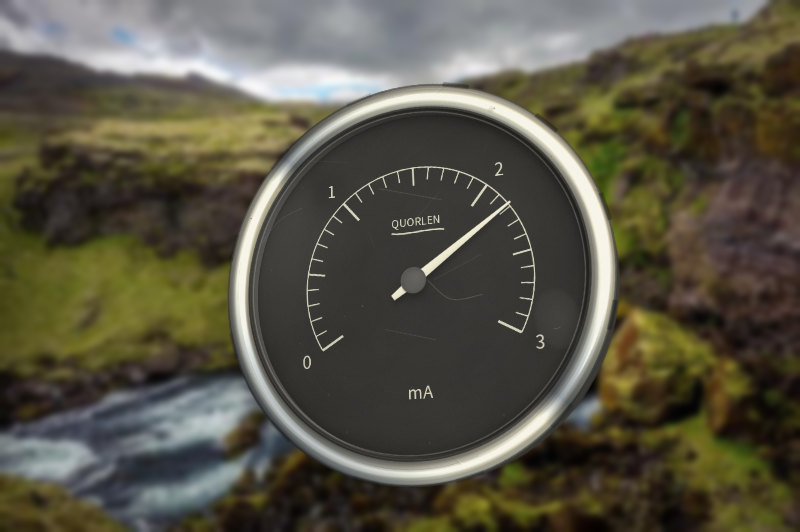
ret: 2.2 (mA)
